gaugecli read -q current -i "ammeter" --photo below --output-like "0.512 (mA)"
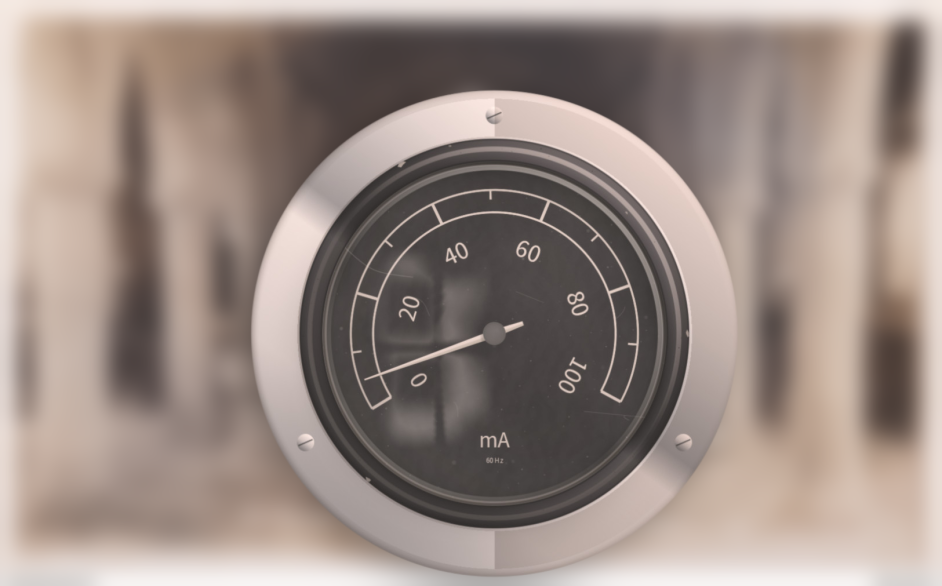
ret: 5 (mA)
